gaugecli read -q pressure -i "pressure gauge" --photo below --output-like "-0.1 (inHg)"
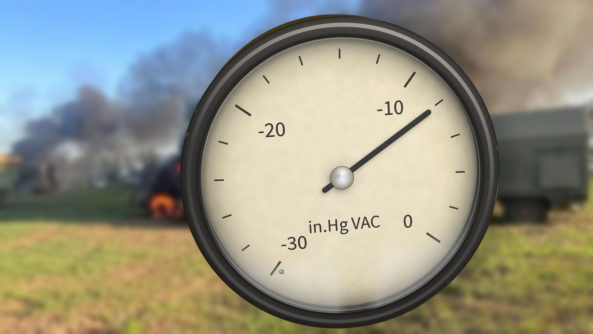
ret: -8 (inHg)
